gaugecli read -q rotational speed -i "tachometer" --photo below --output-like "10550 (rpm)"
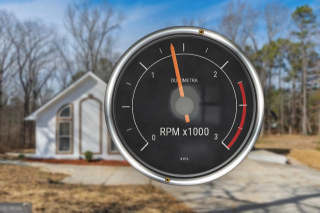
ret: 1375 (rpm)
